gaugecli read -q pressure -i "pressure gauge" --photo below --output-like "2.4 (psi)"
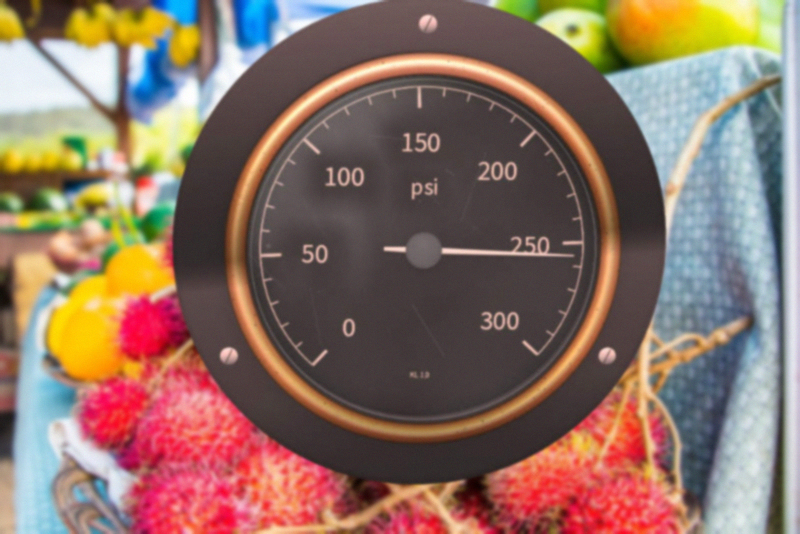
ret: 255 (psi)
